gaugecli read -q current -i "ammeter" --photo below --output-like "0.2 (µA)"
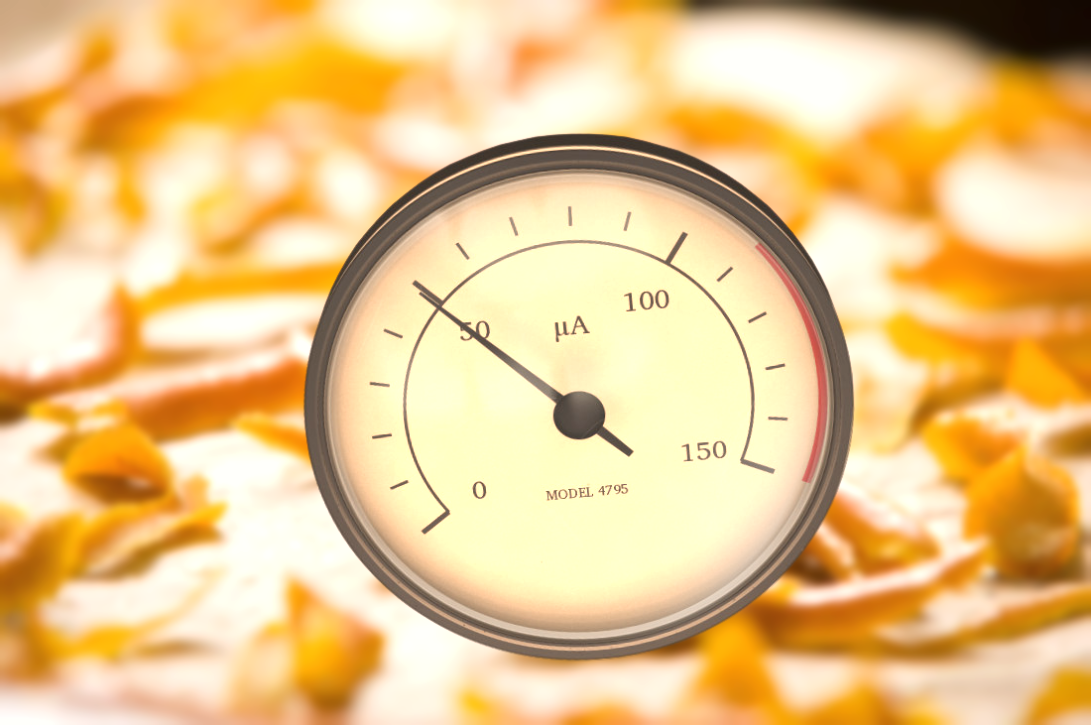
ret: 50 (µA)
